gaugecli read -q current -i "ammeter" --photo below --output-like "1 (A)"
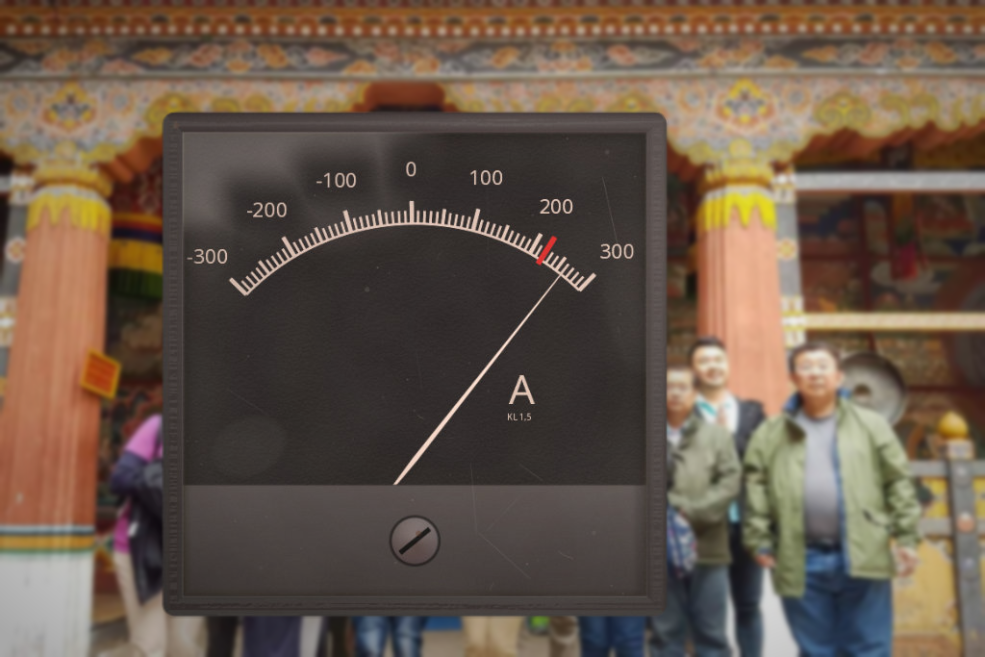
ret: 260 (A)
